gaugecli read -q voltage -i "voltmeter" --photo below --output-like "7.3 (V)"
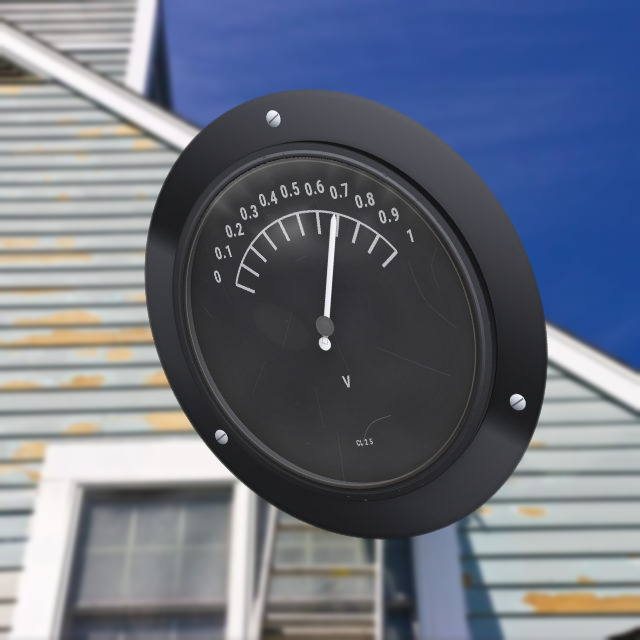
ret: 0.7 (V)
